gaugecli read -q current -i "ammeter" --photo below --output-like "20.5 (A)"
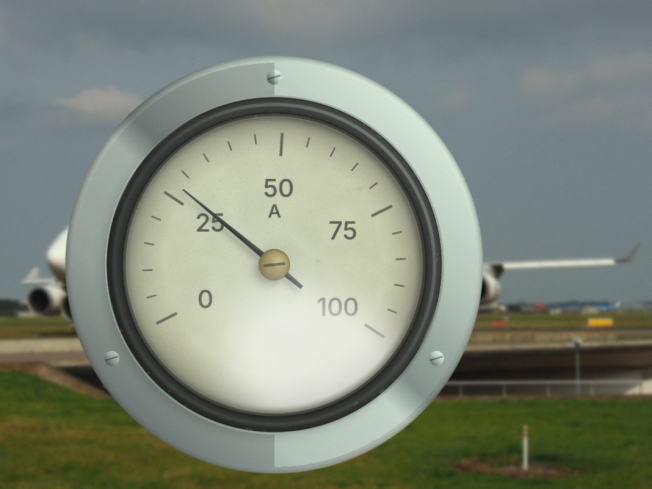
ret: 27.5 (A)
